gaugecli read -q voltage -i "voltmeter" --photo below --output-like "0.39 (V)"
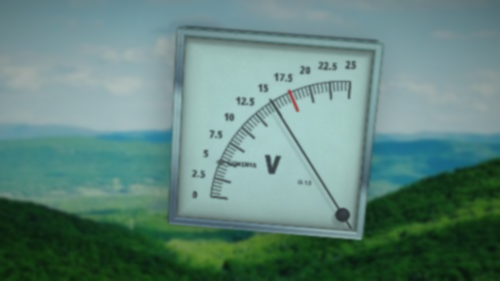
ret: 15 (V)
